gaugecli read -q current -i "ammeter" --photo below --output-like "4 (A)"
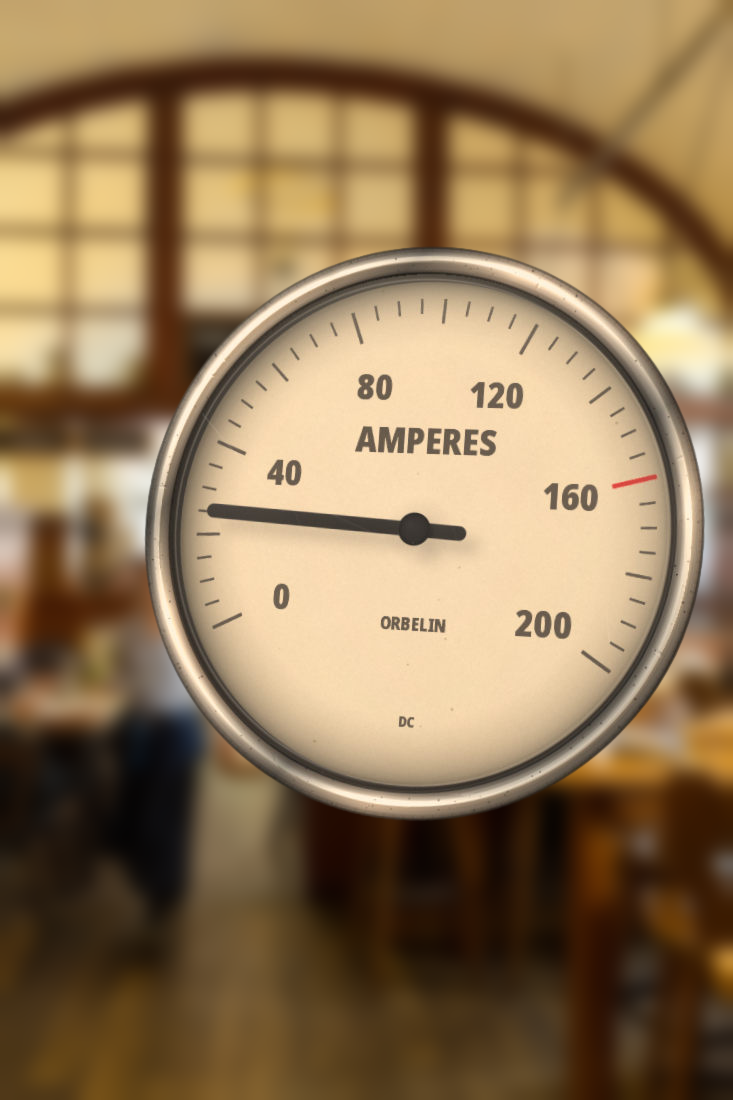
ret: 25 (A)
